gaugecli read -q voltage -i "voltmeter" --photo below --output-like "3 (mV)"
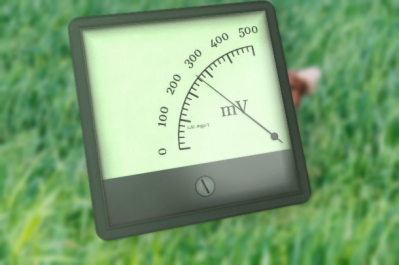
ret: 260 (mV)
